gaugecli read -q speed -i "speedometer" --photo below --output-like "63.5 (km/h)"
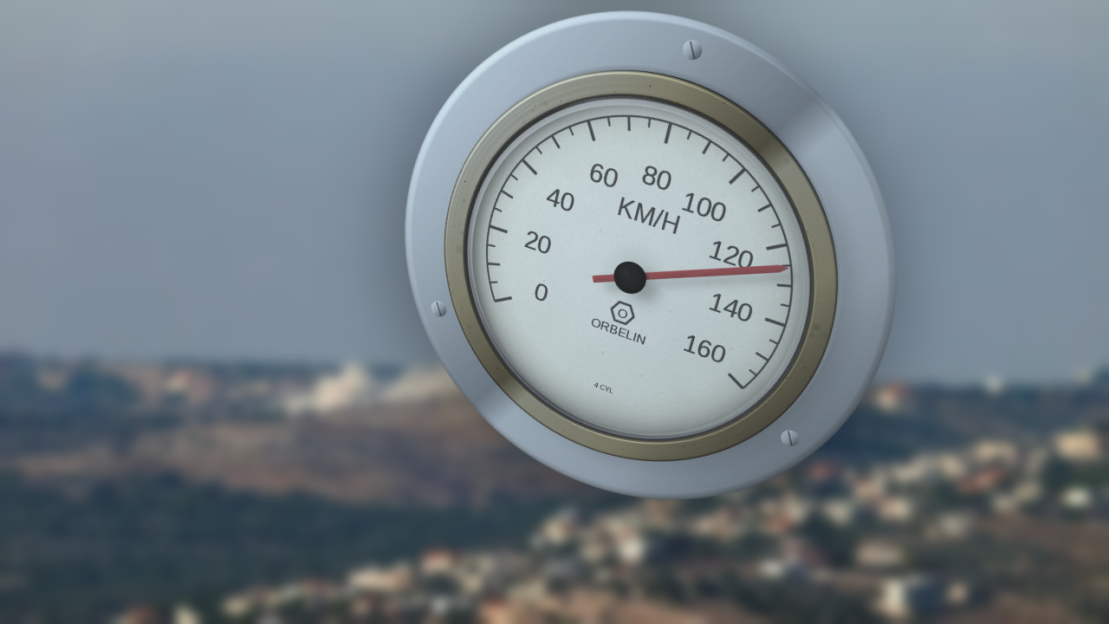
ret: 125 (km/h)
